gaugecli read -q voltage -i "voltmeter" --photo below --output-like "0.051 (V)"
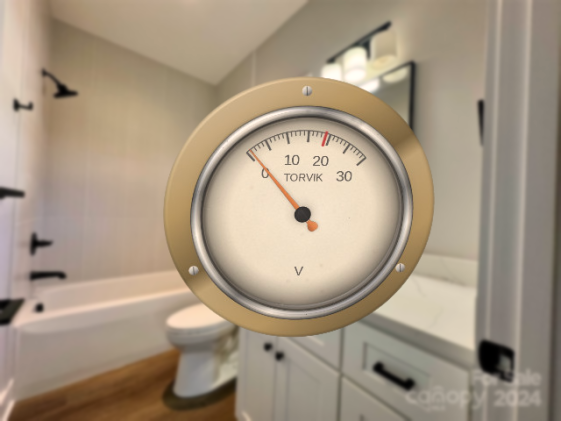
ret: 1 (V)
